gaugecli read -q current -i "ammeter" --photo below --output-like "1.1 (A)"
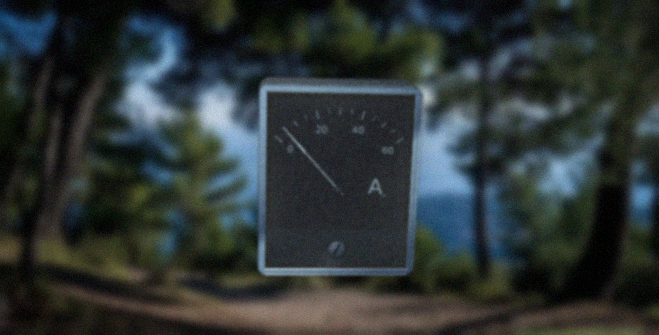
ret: 5 (A)
